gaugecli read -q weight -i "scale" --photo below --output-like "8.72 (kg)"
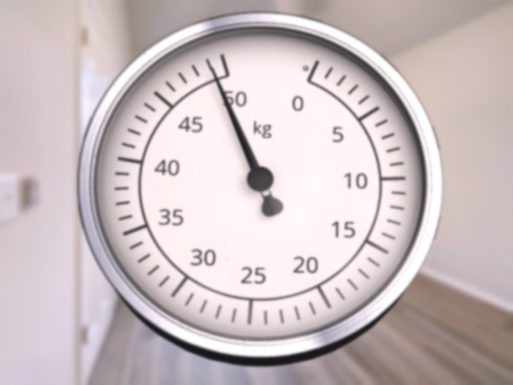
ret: 49 (kg)
